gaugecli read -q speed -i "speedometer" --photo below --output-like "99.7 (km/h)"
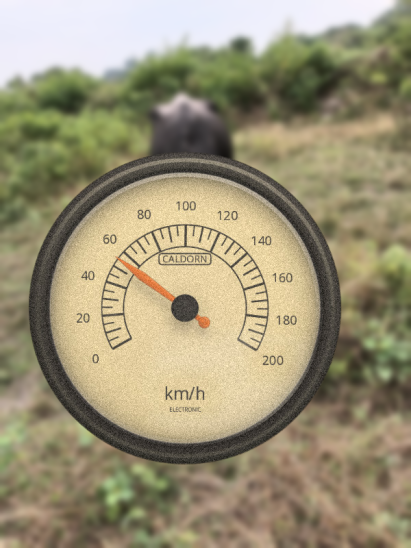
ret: 55 (km/h)
